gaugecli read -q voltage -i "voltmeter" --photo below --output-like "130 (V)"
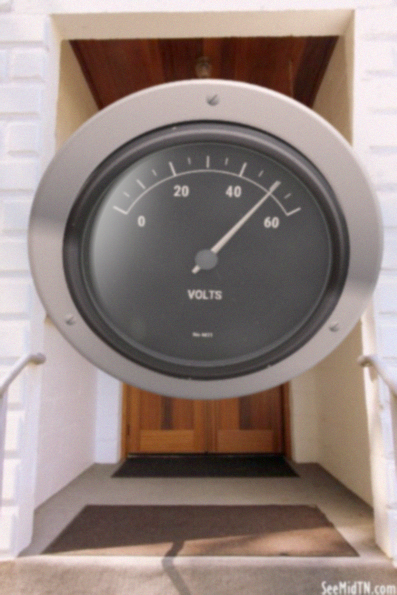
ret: 50 (V)
